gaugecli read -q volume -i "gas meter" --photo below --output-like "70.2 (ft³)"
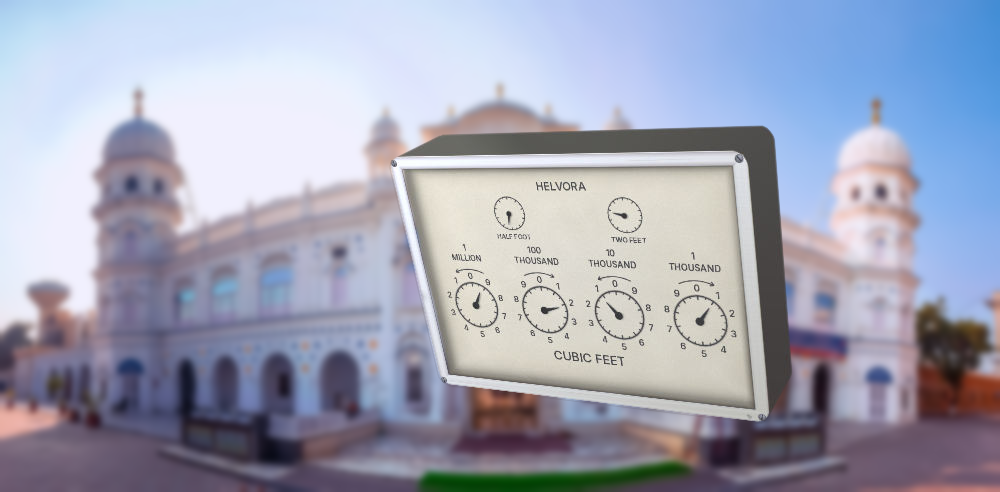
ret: 921100 (ft³)
